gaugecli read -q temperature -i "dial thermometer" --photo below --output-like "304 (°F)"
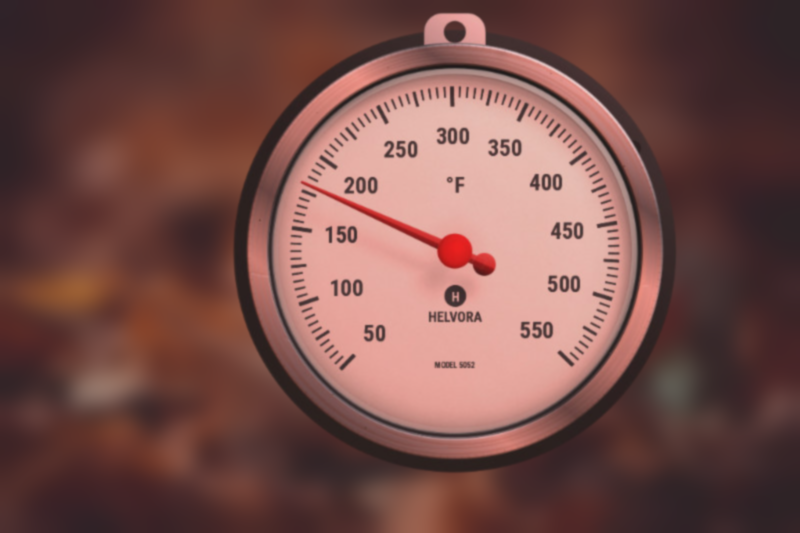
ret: 180 (°F)
